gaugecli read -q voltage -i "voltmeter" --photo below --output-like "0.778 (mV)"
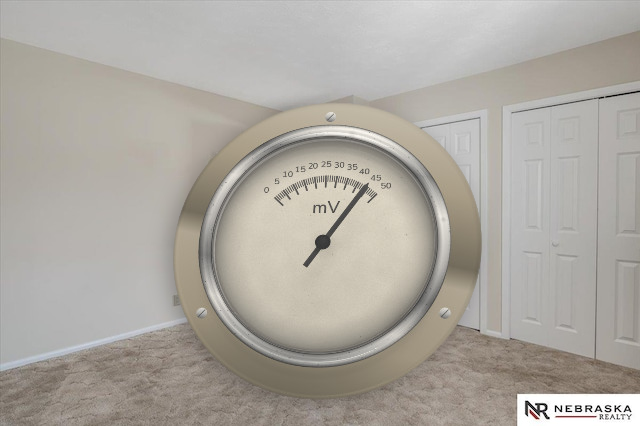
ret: 45 (mV)
